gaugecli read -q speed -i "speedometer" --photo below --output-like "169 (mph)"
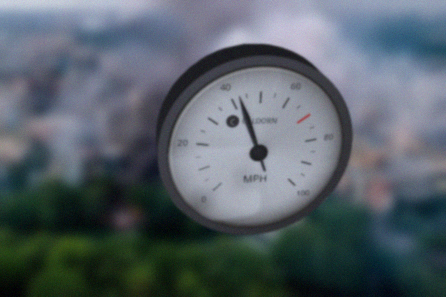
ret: 42.5 (mph)
